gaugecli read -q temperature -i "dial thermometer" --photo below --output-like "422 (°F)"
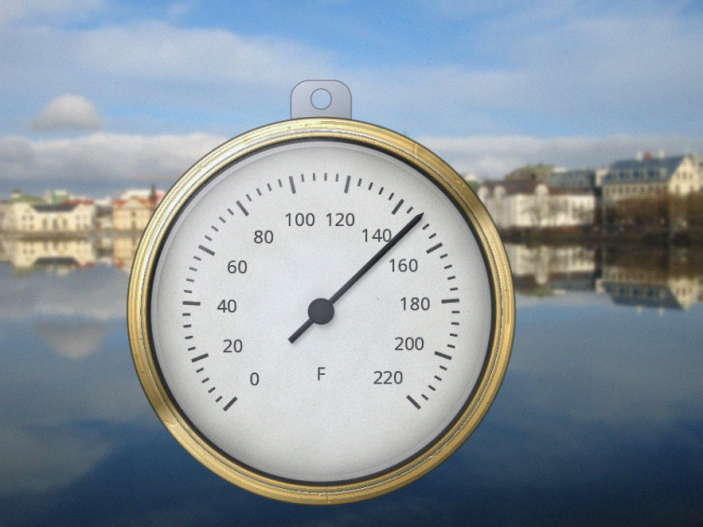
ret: 148 (°F)
